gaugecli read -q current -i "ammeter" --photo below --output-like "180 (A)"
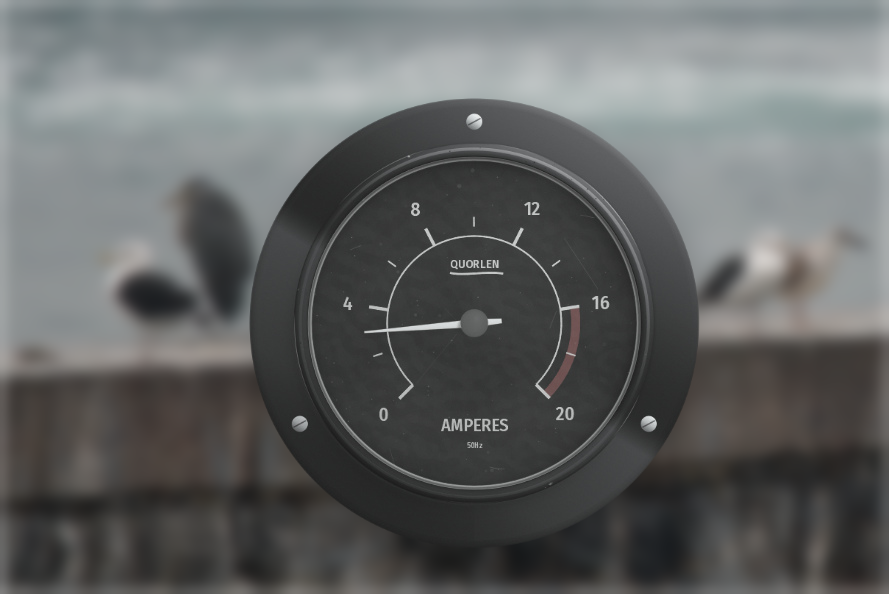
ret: 3 (A)
